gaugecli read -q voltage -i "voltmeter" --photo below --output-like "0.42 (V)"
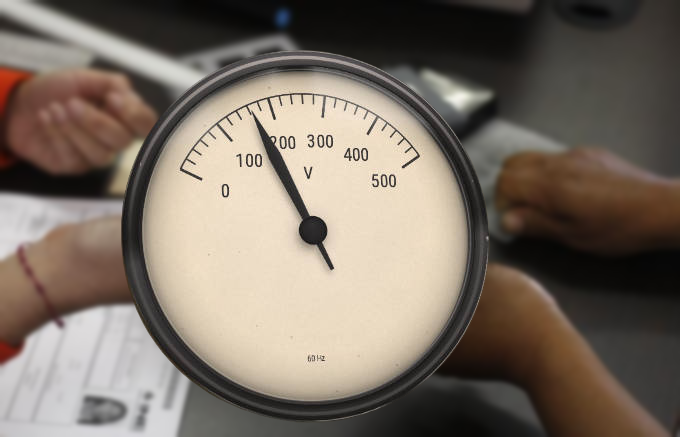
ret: 160 (V)
